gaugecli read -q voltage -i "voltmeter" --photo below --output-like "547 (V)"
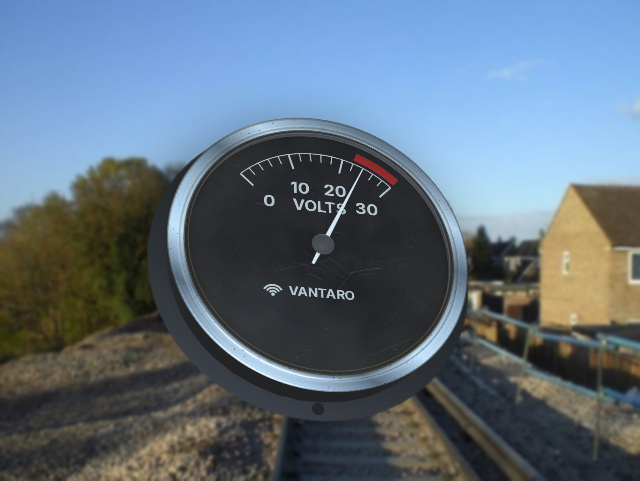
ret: 24 (V)
